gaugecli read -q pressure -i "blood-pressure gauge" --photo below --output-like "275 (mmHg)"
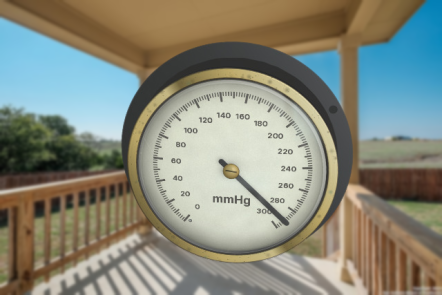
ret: 290 (mmHg)
